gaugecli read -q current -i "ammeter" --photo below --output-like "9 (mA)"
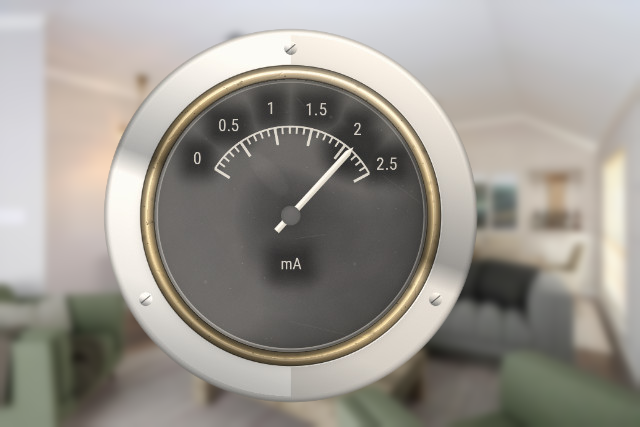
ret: 2.1 (mA)
